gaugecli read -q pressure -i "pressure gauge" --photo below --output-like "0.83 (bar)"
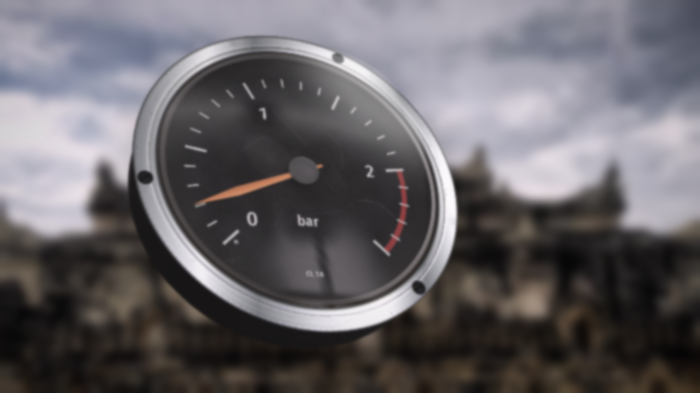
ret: 0.2 (bar)
